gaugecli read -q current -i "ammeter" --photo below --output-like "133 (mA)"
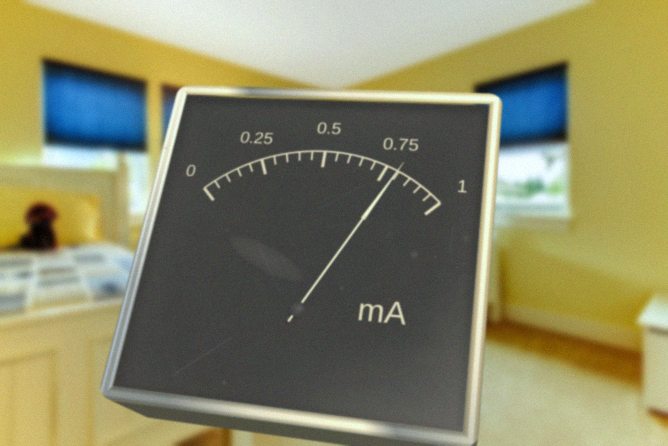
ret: 0.8 (mA)
